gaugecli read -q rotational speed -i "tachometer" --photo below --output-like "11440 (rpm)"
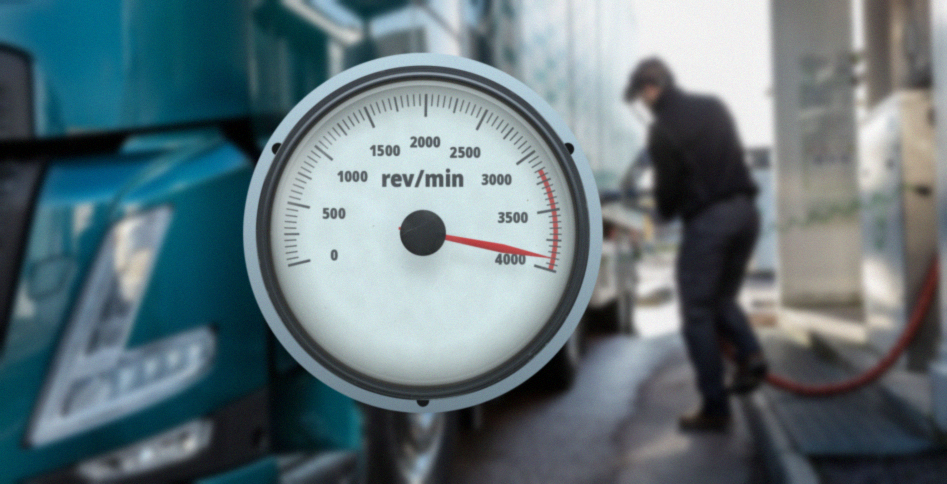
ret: 3900 (rpm)
